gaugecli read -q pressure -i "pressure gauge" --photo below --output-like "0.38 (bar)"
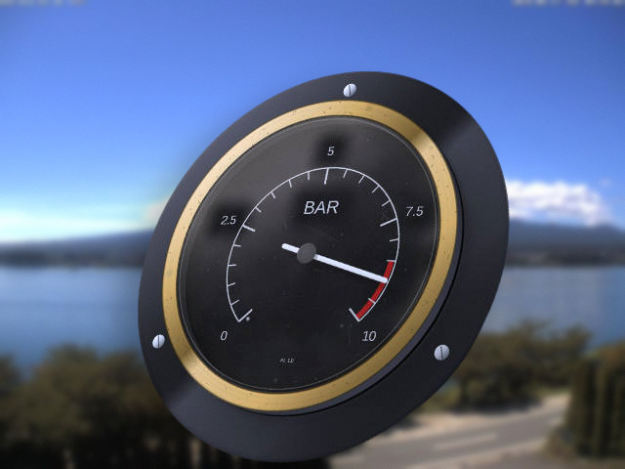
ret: 9 (bar)
